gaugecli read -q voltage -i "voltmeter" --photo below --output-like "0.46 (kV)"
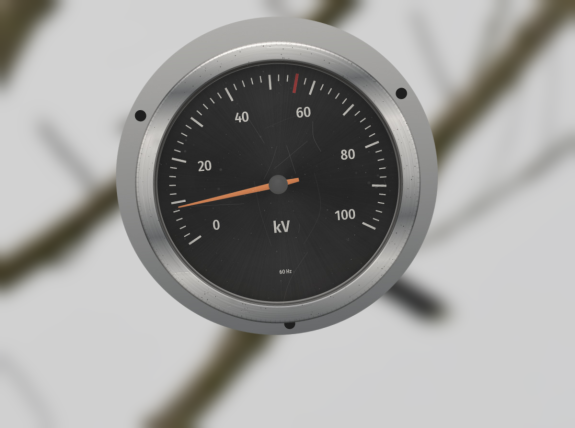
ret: 9 (kV)
